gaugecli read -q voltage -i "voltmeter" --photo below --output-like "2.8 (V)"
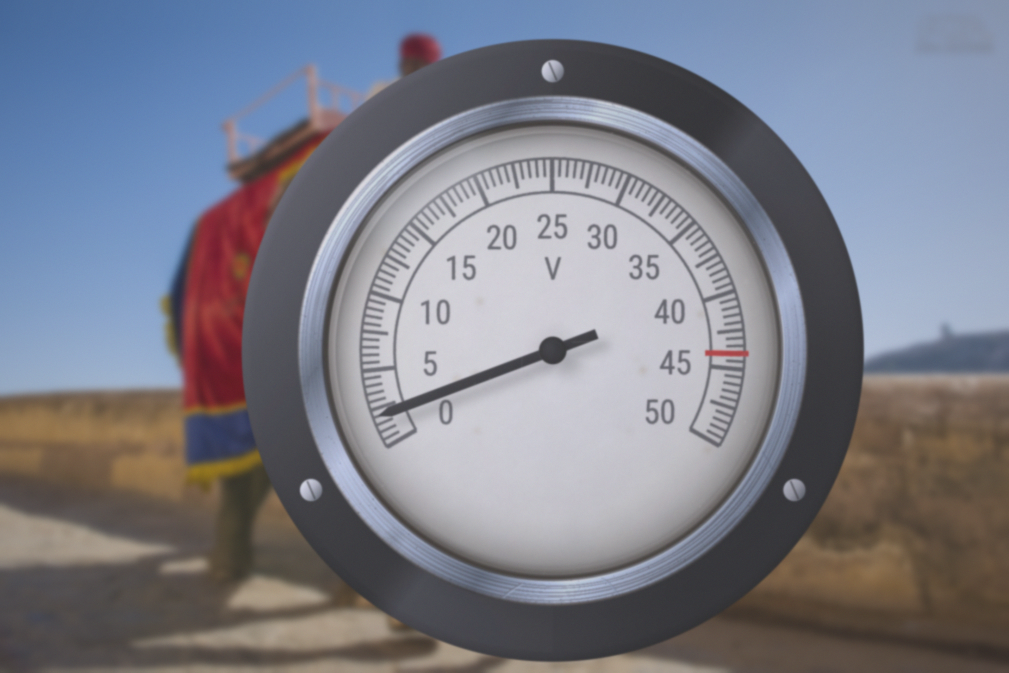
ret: 2 (V)
